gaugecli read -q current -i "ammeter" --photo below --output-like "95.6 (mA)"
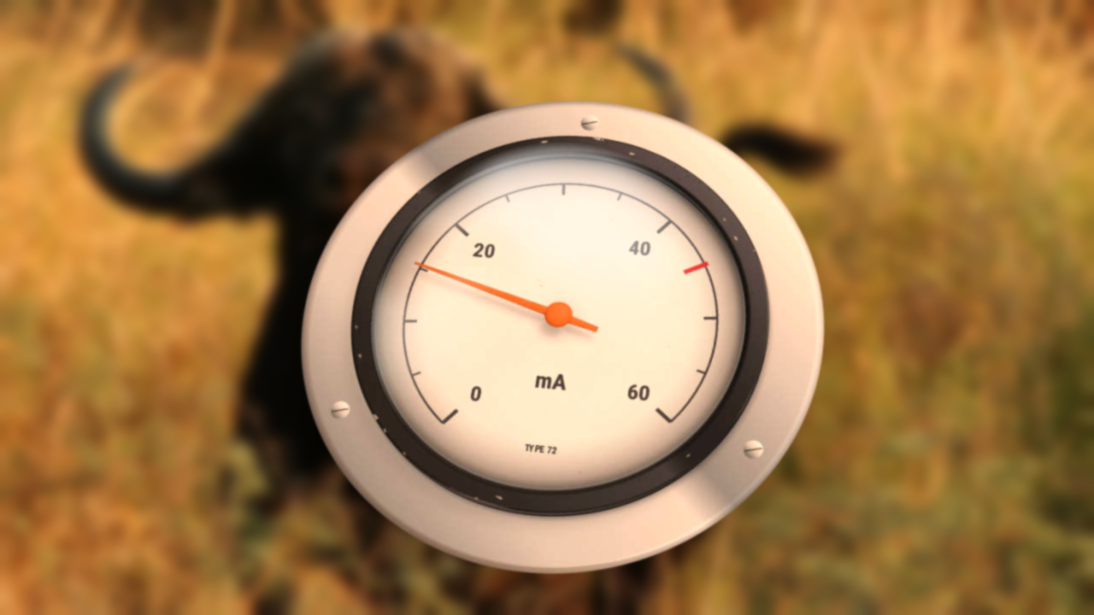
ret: 15 (mA)
